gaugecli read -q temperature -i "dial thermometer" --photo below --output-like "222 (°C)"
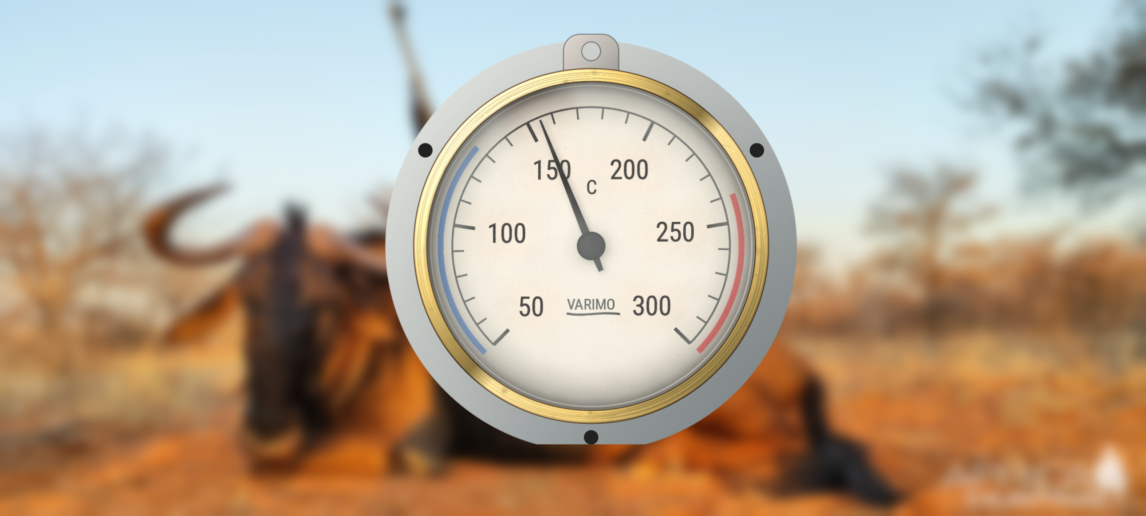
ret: 155 (°C)
